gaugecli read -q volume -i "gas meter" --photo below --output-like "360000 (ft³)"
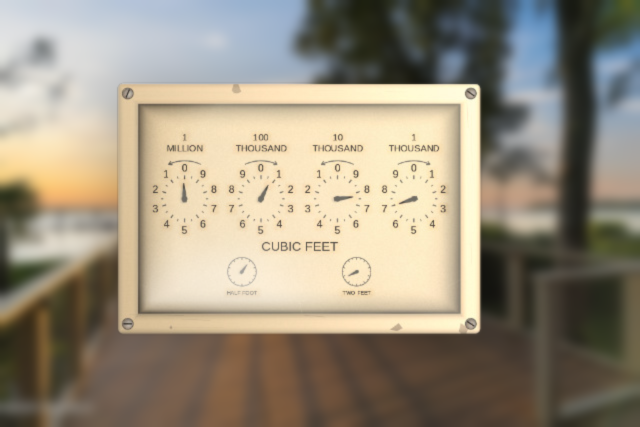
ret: 7700 (ft³)
